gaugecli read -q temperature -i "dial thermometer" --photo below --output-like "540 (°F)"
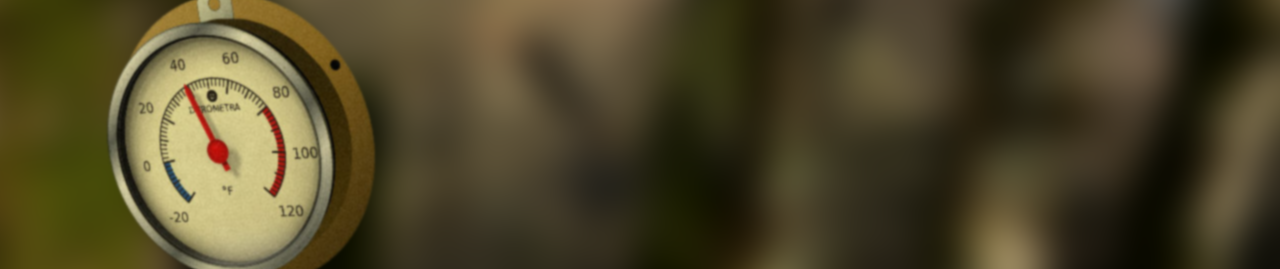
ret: 40 (°F)
